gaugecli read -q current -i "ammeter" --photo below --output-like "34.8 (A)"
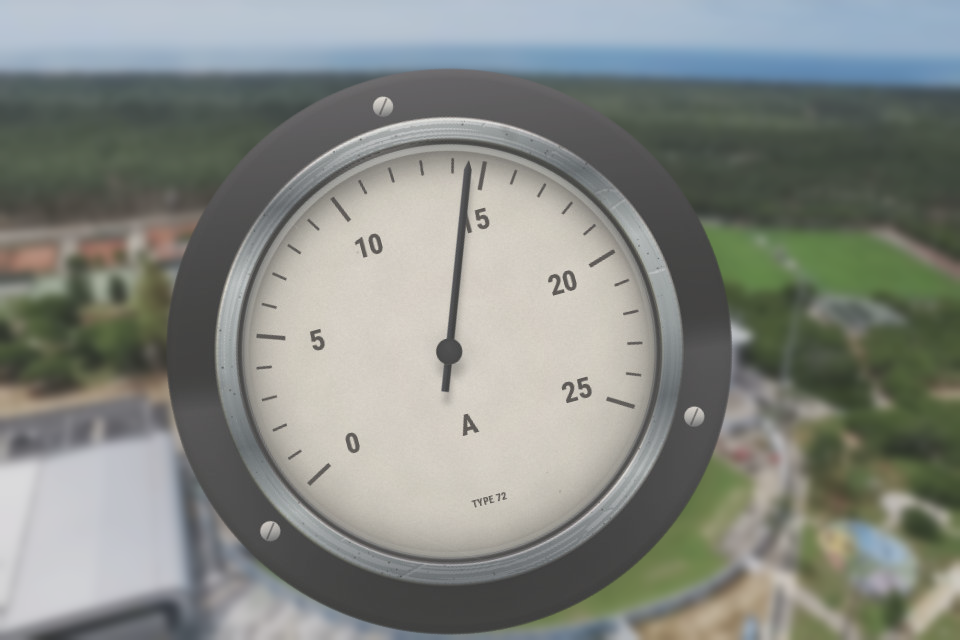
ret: 14.5 (A)
